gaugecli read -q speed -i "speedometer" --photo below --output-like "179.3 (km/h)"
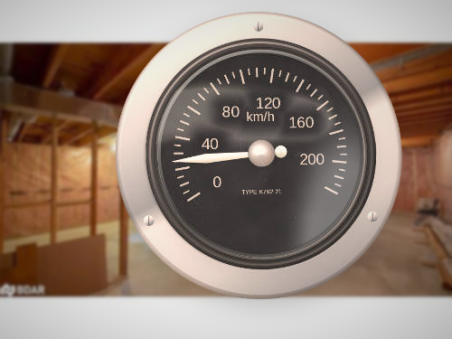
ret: 25 (km/h)
